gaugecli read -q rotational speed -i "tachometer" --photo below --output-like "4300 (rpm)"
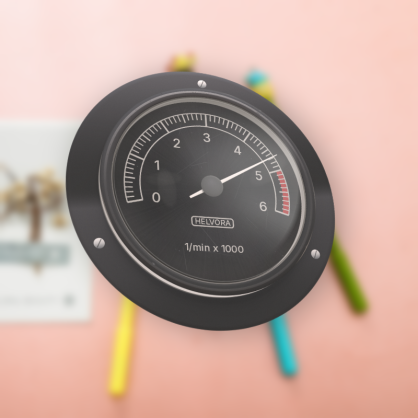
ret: 4700 (rpm)
